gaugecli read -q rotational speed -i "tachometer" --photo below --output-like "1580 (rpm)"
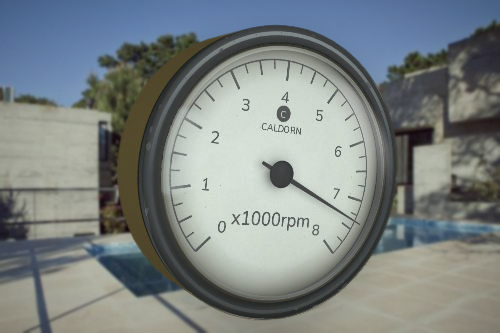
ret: 7375 (rpm)
